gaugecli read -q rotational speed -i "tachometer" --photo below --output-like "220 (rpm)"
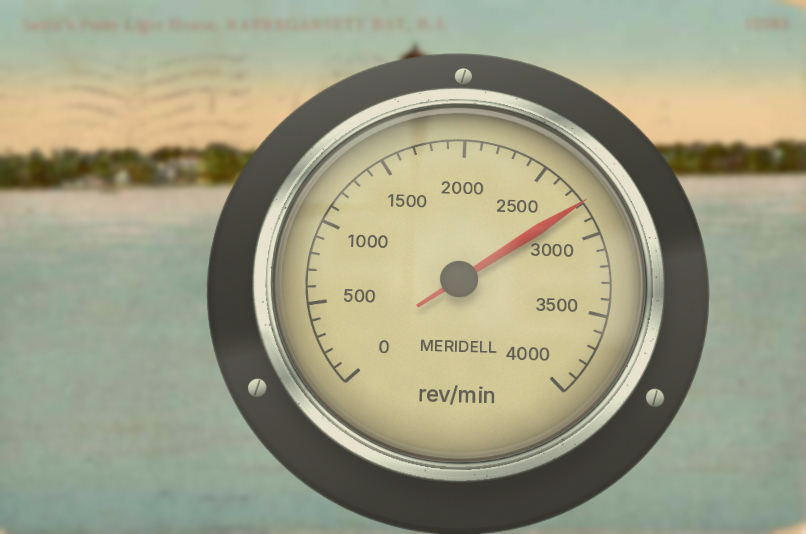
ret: 2800 (rpm)
